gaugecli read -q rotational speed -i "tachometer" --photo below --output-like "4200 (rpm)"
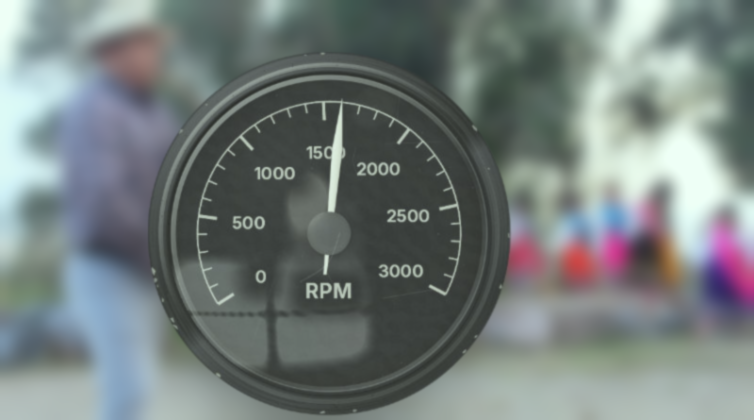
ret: 1600 (rpm)
